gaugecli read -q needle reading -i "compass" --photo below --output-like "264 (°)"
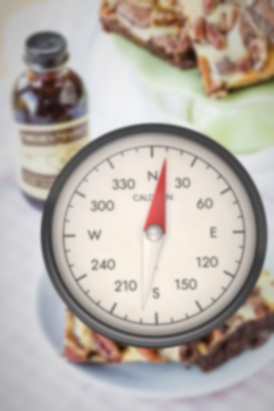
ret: 10 (°)
